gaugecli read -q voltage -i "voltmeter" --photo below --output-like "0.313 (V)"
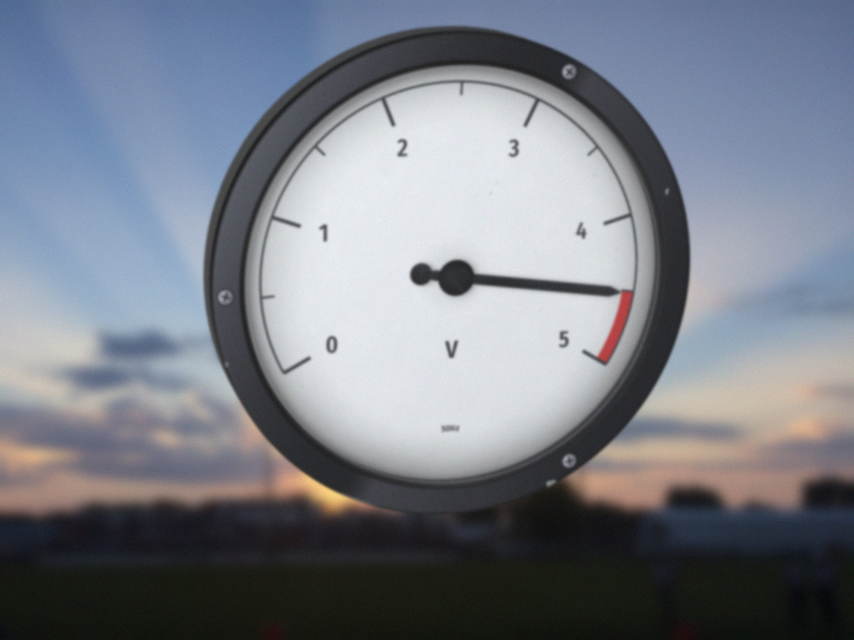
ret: 4.5 (V)
